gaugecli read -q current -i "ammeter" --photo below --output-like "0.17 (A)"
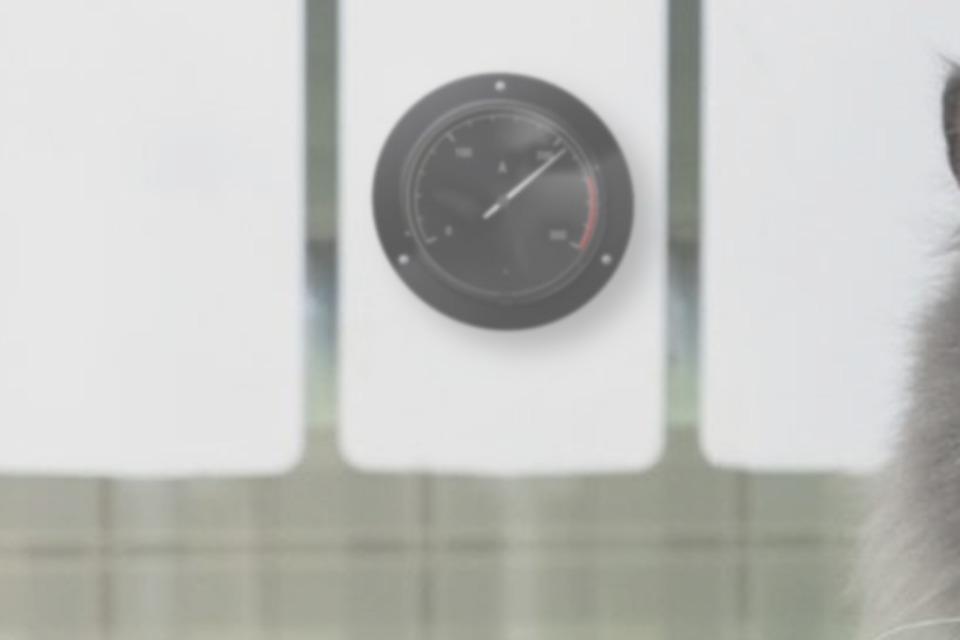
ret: 210 (A)
